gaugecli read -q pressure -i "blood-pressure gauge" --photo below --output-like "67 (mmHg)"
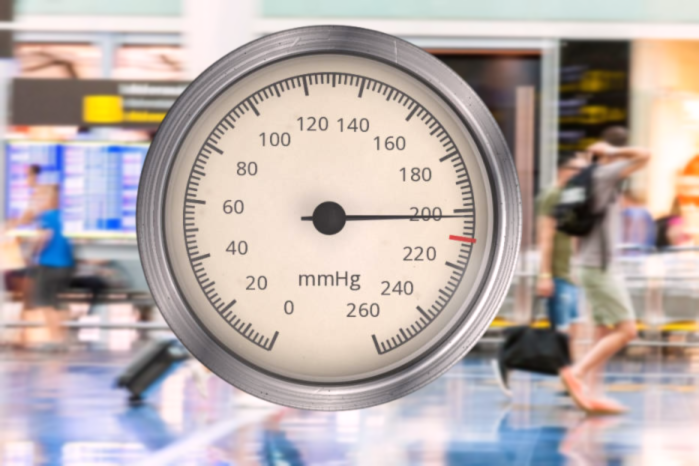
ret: 202 (mmHg)
